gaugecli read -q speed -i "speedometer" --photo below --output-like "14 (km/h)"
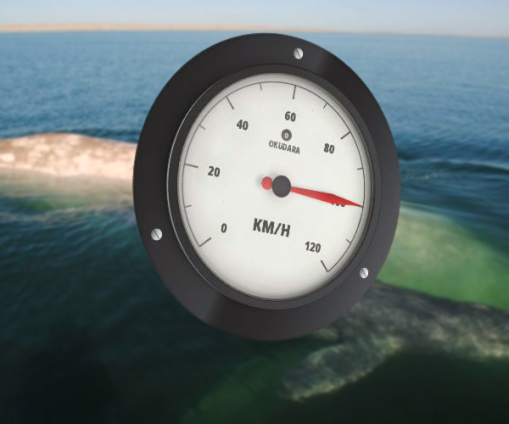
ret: 100 (km/h)
